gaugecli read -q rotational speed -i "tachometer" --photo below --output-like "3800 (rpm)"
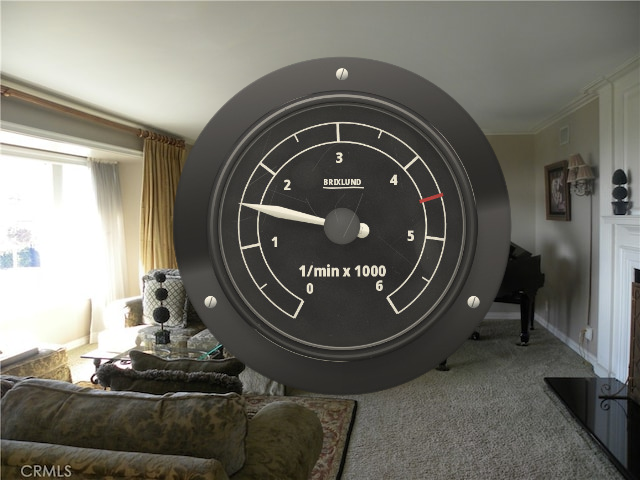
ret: 1500 (rpm)
